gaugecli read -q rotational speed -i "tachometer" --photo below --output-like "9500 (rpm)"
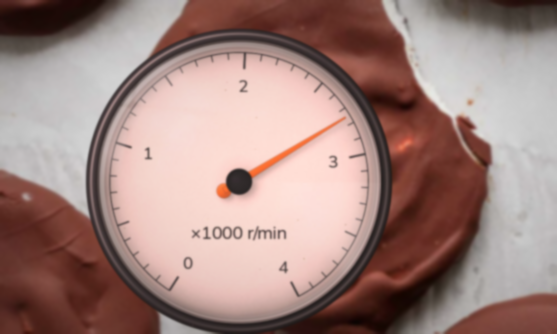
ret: 2750 (rpm)
